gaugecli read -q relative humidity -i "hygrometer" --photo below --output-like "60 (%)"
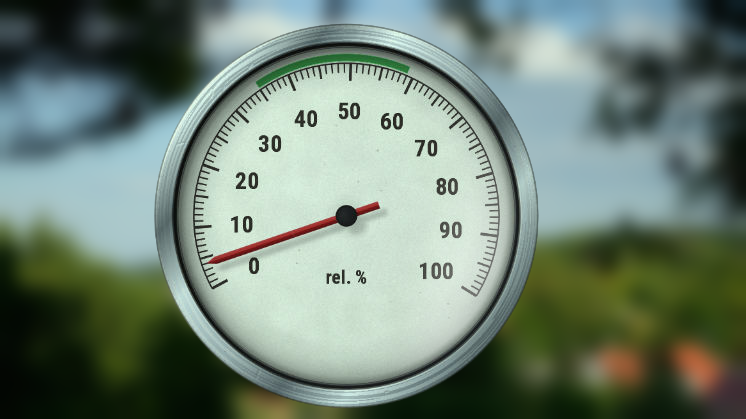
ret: 4 (%)
